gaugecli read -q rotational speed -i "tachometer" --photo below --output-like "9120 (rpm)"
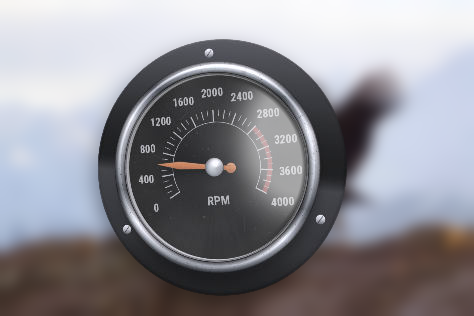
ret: 600 (rpm)
